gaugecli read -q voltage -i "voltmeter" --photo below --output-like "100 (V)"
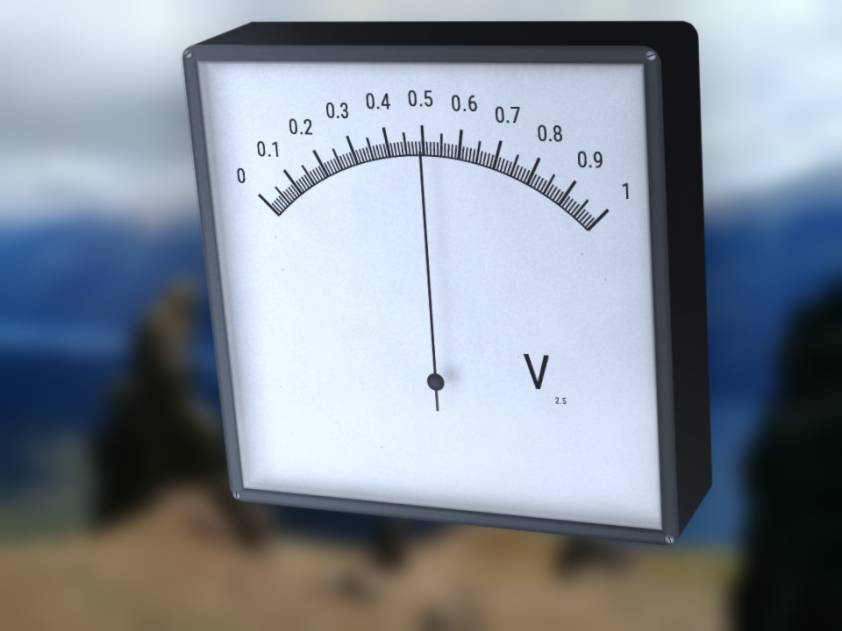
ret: 0.5 (V)
